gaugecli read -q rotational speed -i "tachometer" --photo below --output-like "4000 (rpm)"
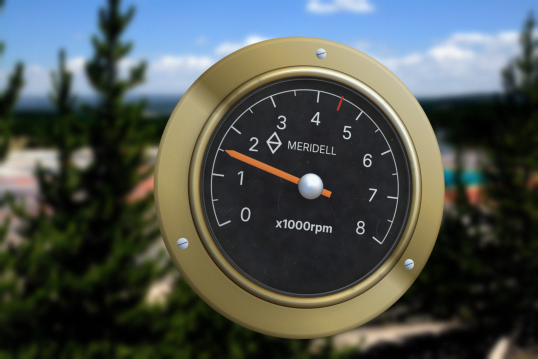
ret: 1500 (rpm)
